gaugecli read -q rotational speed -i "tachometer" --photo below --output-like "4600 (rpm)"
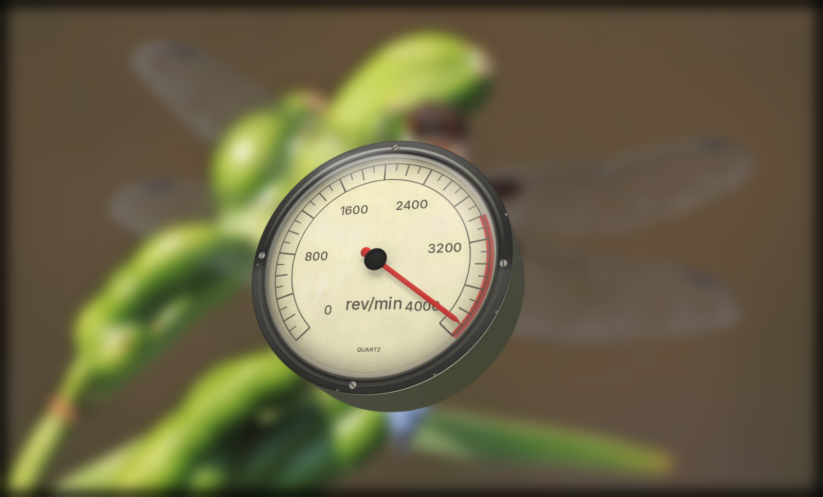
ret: 3900 (rpm)
